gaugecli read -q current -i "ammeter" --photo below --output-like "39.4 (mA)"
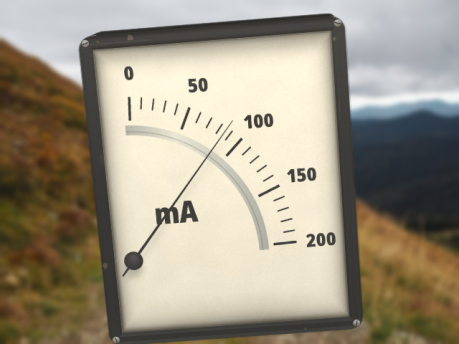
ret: 85 (mA)
